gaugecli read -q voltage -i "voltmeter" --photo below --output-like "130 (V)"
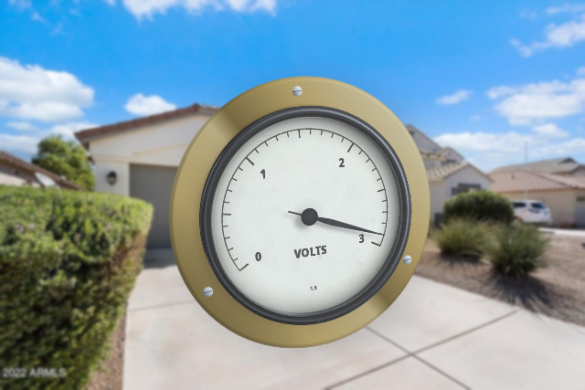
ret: 2.9 (V)
